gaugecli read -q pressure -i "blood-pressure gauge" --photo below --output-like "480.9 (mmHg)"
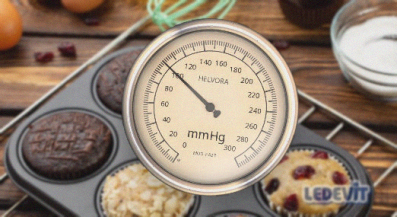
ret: 100 (mmHg)
